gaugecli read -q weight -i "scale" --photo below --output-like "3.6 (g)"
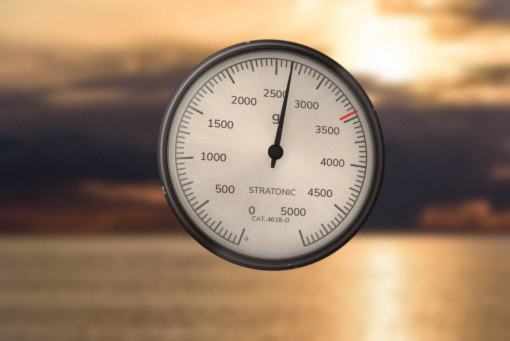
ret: 2650 (g)
